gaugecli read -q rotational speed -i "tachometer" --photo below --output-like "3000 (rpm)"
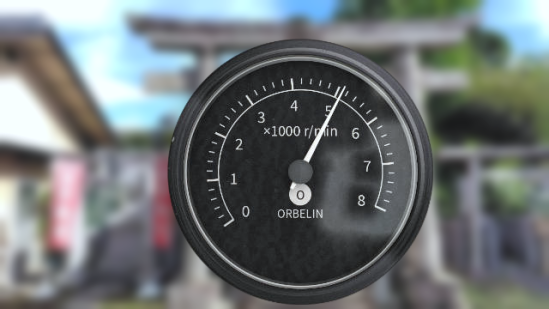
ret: 5100 (rpm)
